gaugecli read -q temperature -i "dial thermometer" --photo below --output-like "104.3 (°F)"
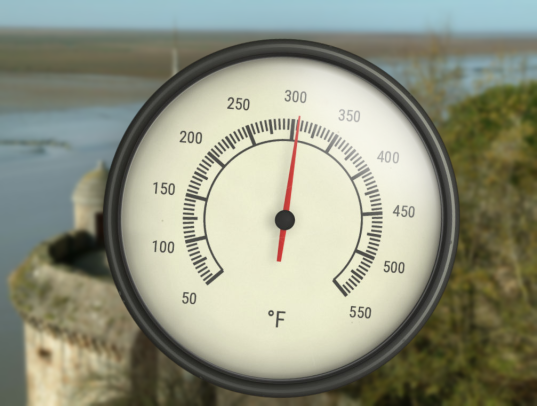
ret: 305 (°F)
